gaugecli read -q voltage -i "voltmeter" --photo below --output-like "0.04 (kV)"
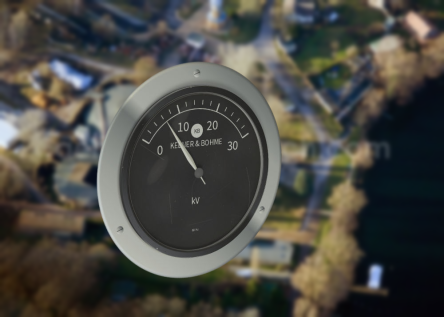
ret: 6 (kV)
